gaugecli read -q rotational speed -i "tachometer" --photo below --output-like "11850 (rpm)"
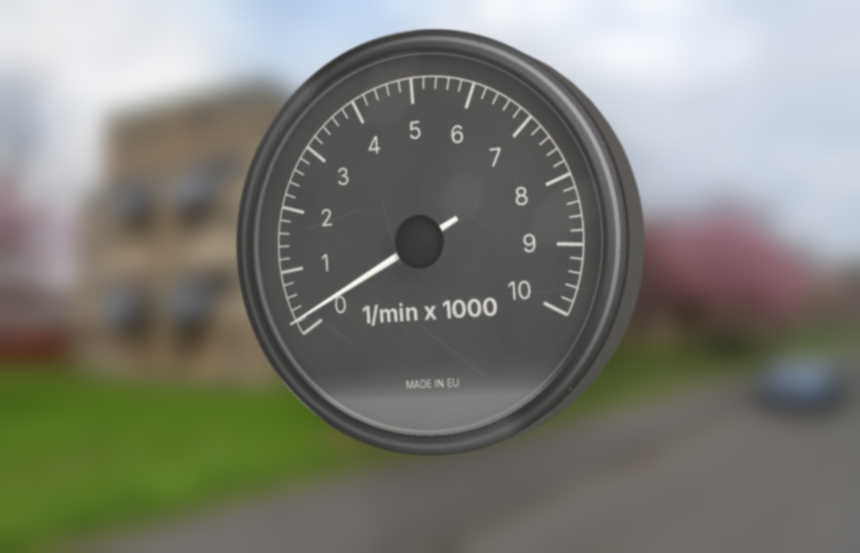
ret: 200 (rpm)
